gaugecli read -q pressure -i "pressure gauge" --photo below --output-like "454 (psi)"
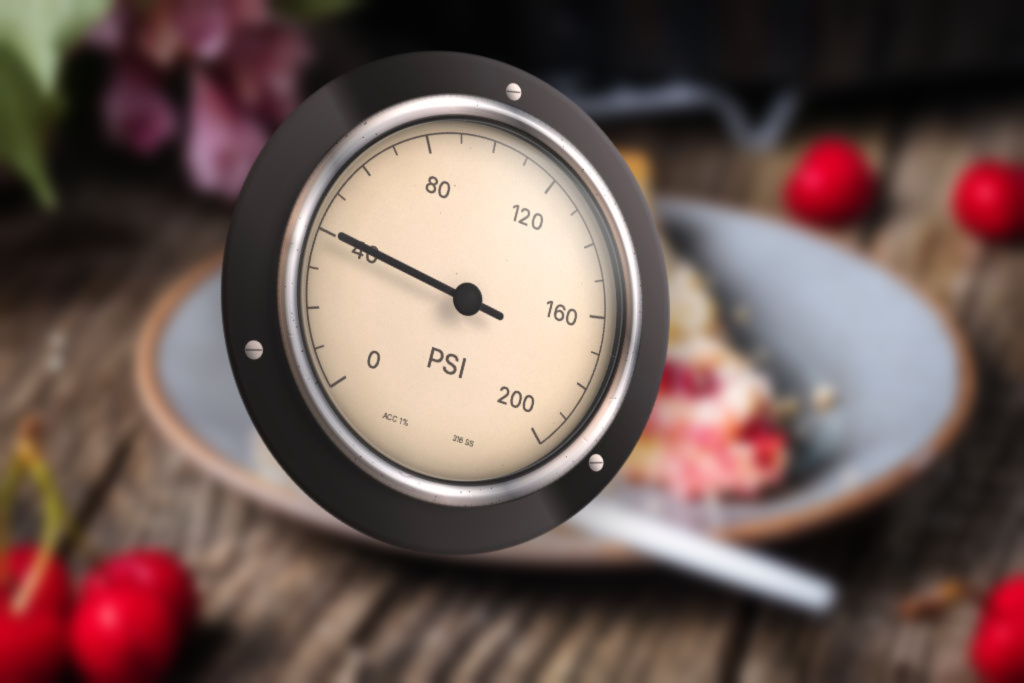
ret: 40 (psi)
